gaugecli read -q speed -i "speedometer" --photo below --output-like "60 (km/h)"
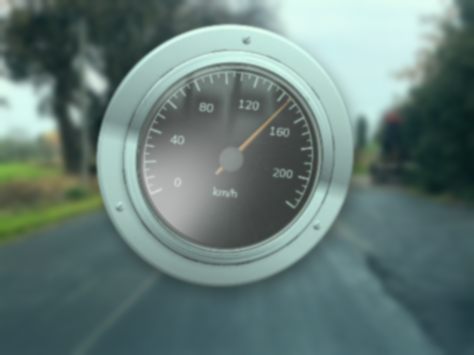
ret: 145 (km/h)
